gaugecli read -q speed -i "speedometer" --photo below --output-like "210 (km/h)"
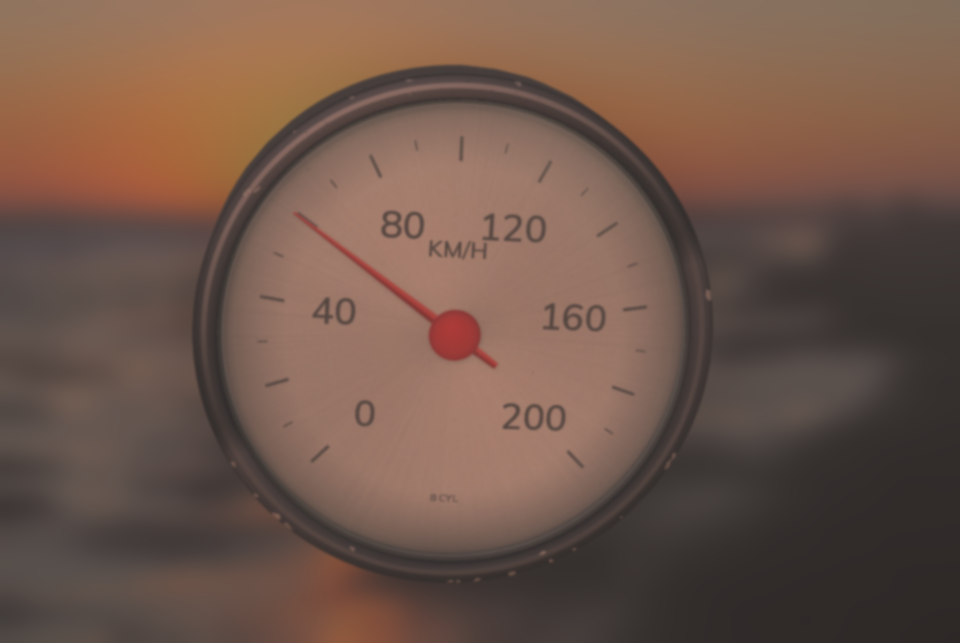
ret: 60 (km/h)
